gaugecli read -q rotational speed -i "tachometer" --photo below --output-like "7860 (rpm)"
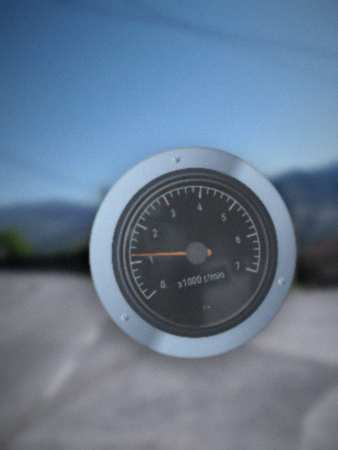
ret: 1200 (rpm)
